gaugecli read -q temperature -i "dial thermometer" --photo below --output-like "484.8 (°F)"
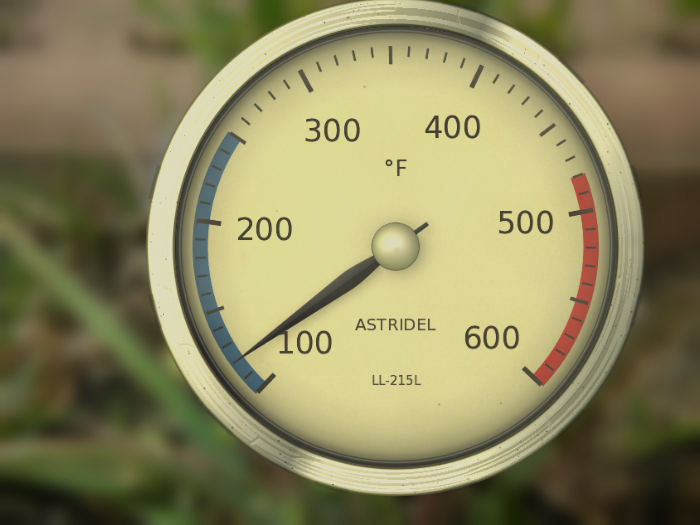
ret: 120 (°F)
